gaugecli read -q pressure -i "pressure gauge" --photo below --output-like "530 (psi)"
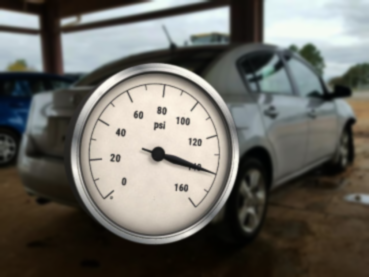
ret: 140 (psi)
